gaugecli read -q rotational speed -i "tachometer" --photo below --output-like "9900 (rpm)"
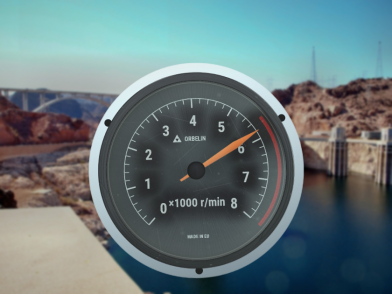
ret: 5800 (rpm)
